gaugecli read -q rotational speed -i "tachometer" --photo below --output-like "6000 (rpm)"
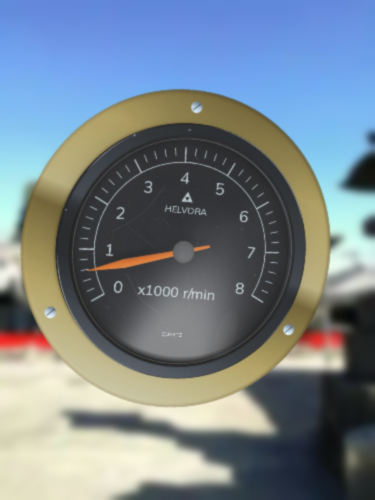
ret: 600 (rpm)
